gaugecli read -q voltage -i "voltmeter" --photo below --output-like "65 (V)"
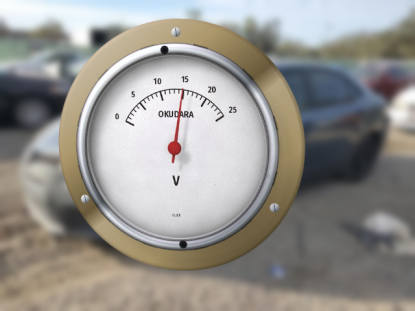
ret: 15 (V)
